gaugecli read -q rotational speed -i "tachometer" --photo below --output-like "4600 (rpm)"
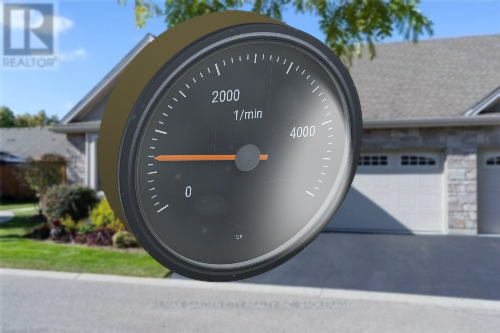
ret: 700 (rpm)
